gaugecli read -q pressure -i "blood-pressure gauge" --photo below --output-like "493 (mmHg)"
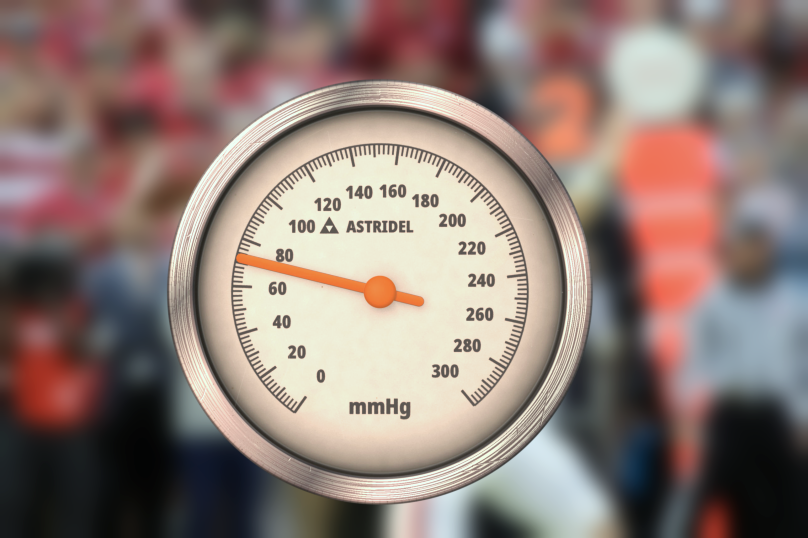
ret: 72 (mmHg)
